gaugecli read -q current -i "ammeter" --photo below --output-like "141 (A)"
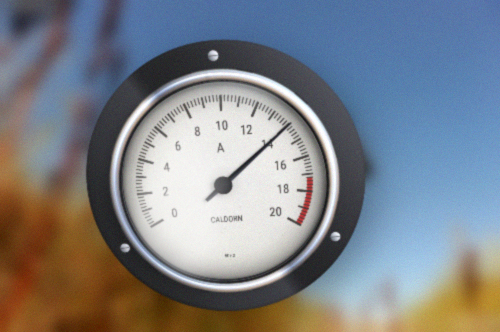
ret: 14 (A)
